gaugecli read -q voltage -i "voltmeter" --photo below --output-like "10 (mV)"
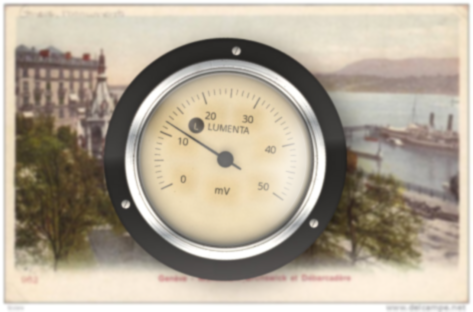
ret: 12 (mV)
